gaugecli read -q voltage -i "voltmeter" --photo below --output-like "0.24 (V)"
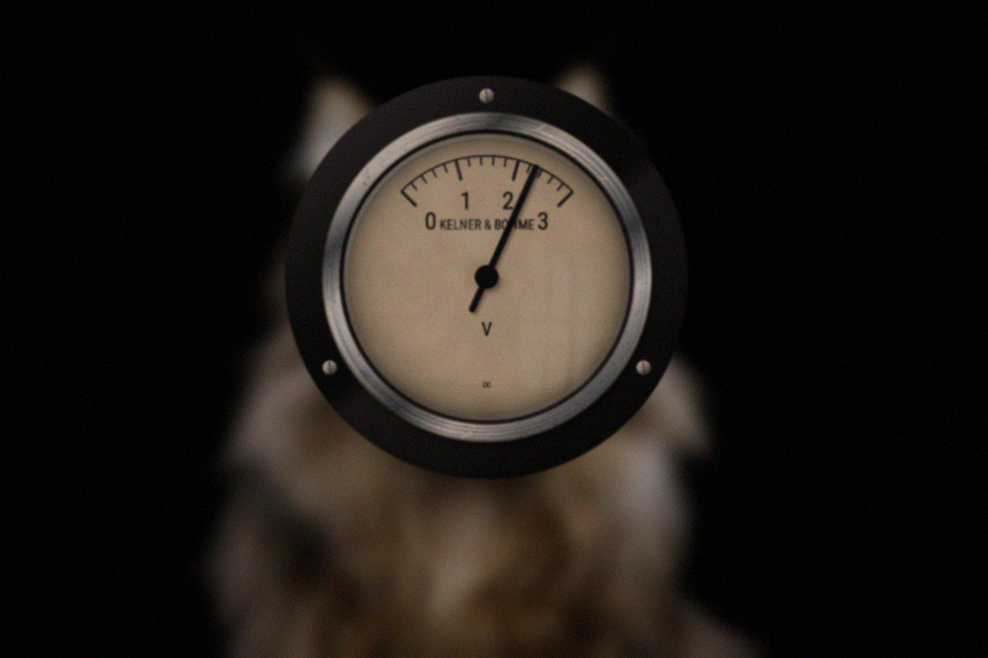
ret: 2.3 (V)
